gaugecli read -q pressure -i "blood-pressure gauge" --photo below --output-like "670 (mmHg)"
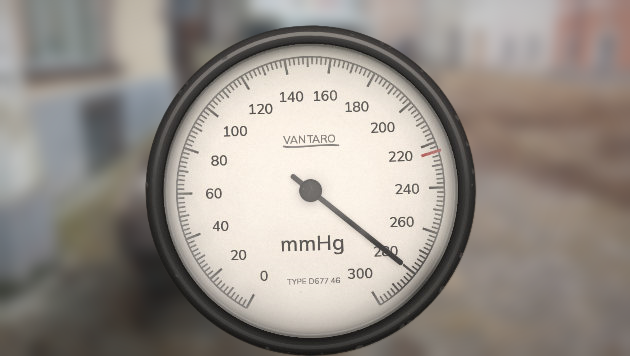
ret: 280 (mmHg)
